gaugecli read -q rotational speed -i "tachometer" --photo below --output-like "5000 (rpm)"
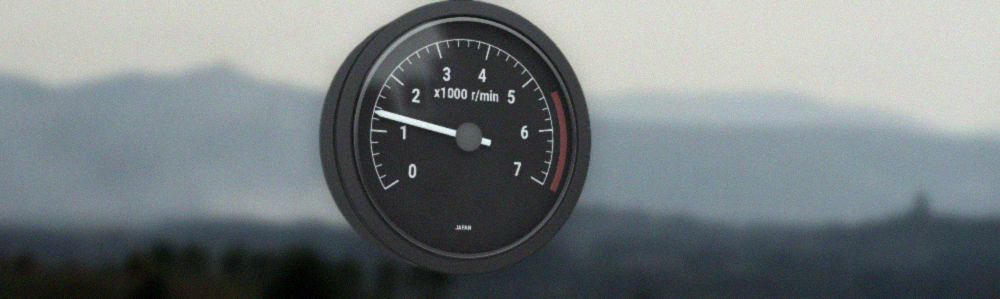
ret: 1300 (rpm)
